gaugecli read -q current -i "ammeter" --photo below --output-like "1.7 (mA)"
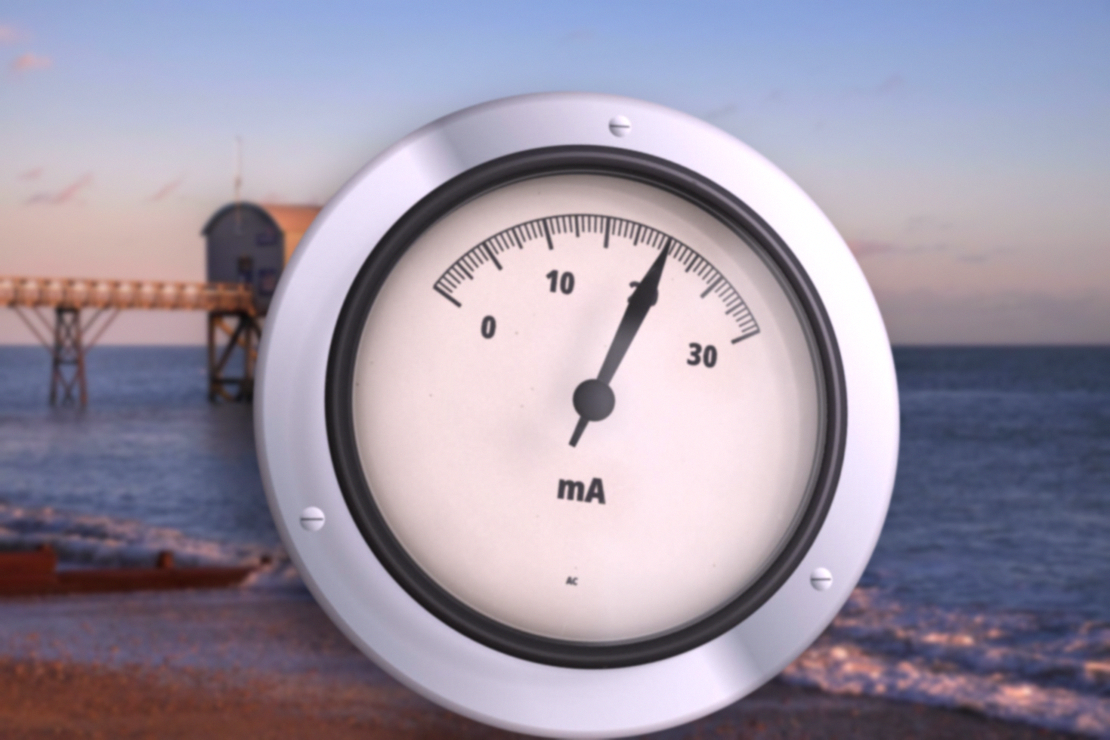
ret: 20 (mA)
